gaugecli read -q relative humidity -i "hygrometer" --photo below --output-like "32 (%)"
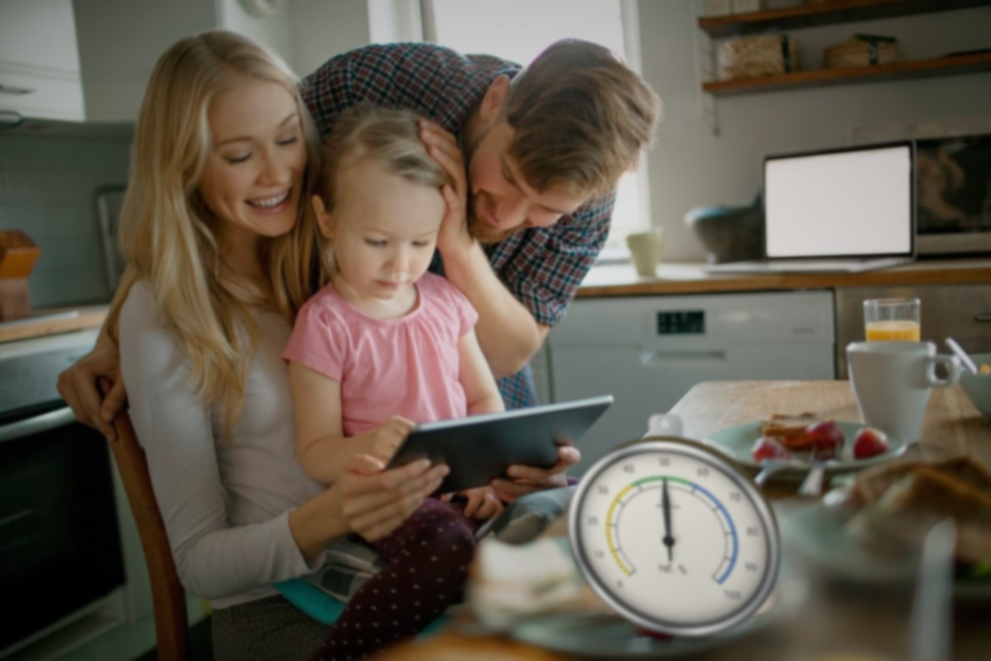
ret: 50 (%)
